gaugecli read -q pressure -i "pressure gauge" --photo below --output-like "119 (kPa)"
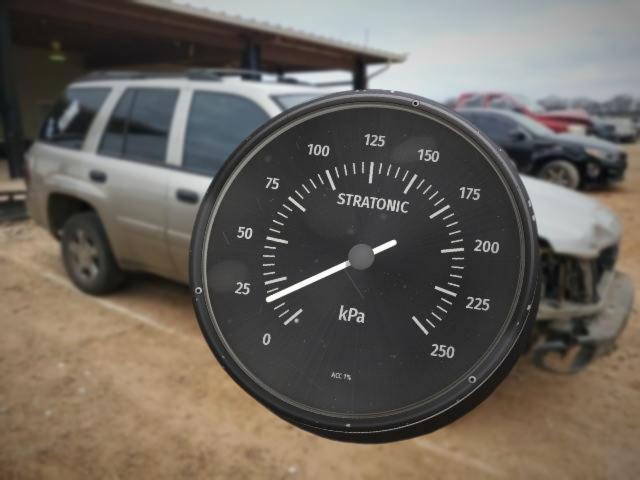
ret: 15 (kPa)
